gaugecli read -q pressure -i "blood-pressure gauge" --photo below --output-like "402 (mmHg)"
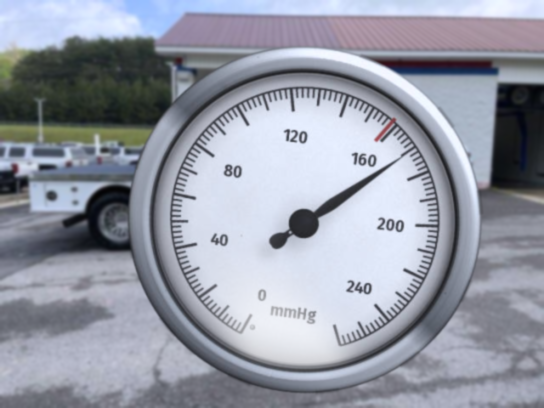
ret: 170 (mmHg)
